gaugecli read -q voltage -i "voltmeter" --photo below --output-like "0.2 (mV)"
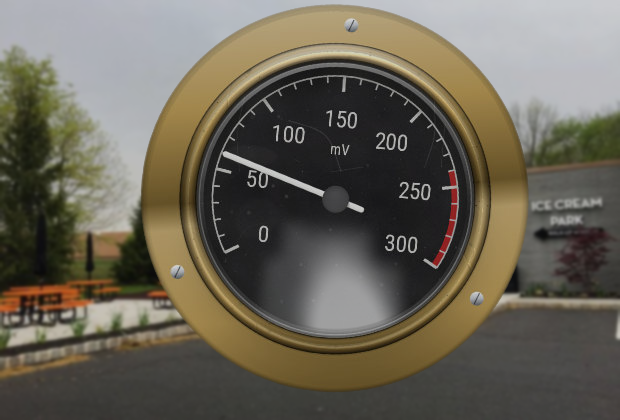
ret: 60 (mV)
